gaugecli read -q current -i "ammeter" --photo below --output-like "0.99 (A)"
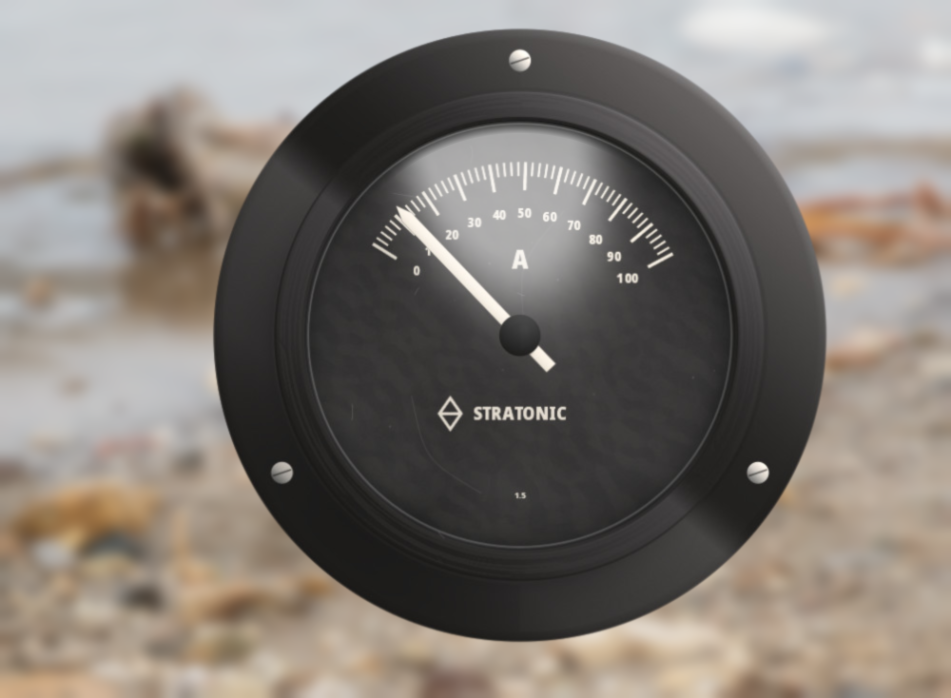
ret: 12 (A)
